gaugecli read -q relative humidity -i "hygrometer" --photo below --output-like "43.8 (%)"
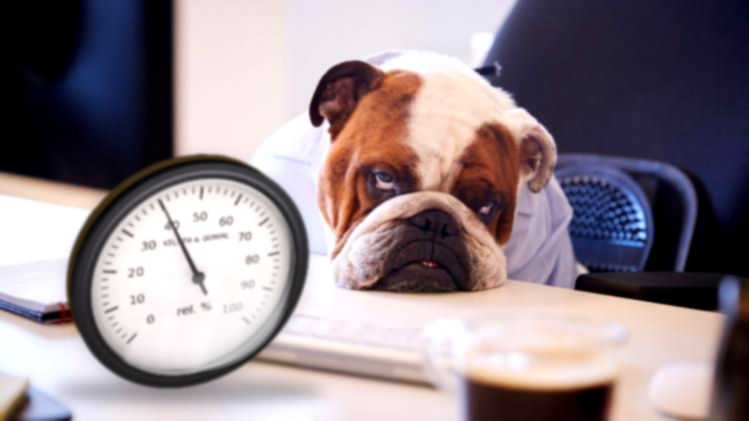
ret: 40 (%)
